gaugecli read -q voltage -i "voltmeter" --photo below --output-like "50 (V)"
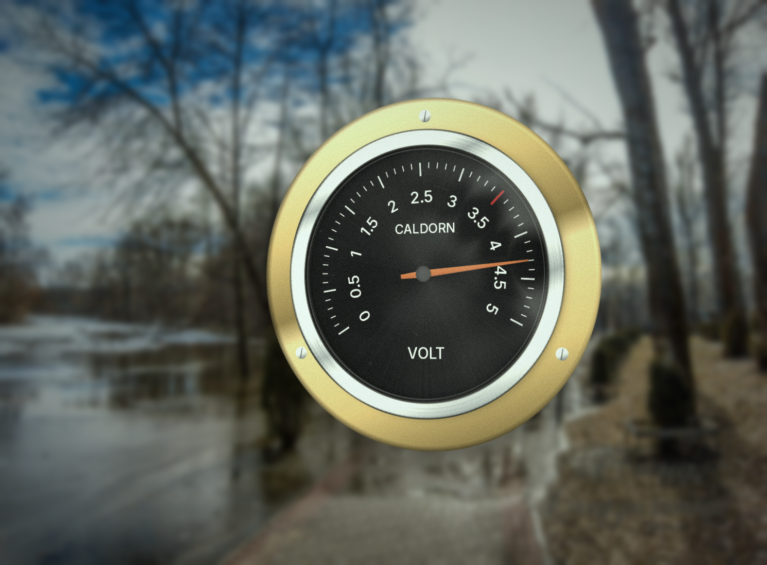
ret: 4.3 (V)
